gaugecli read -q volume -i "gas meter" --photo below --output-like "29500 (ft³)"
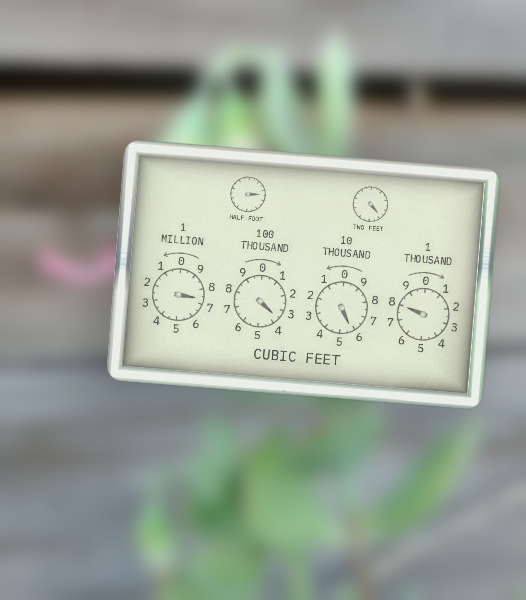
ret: 735800 (ft³)
